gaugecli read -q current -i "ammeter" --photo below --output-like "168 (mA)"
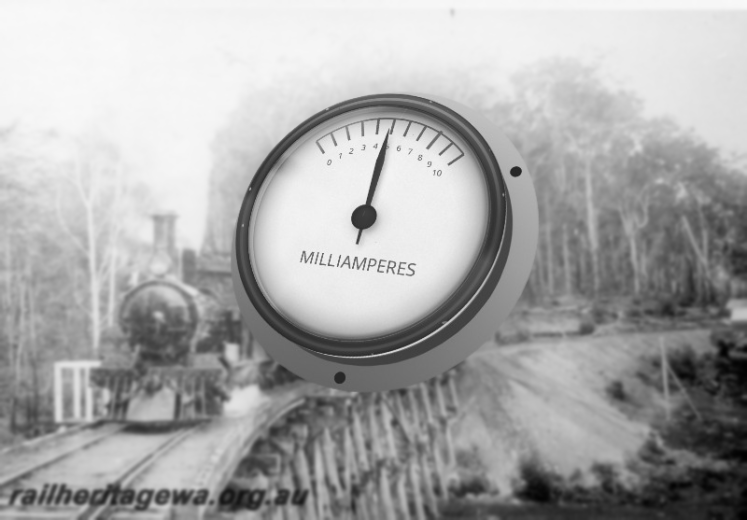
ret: 5 (mA)
